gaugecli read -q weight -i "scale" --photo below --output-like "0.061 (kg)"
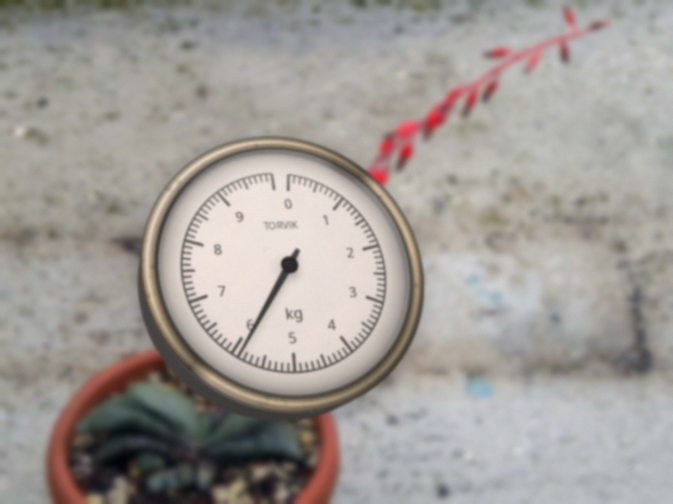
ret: 5.9 (kg)
